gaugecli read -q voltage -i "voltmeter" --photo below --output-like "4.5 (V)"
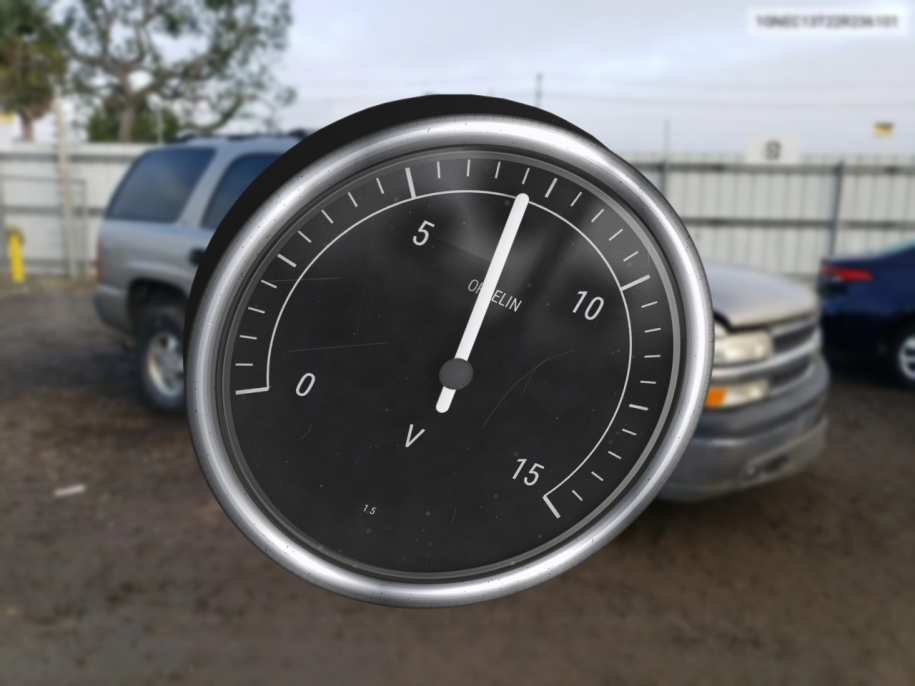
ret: 7 (V)
